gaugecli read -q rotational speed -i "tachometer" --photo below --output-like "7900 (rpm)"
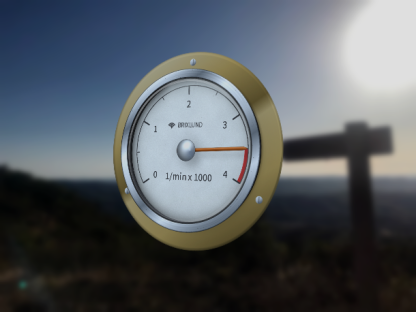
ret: 3500 (rpm)
